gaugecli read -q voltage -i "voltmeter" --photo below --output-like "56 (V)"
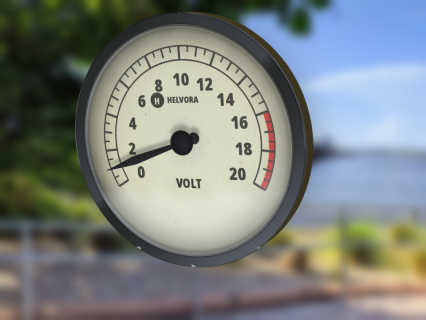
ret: 1 (V)
